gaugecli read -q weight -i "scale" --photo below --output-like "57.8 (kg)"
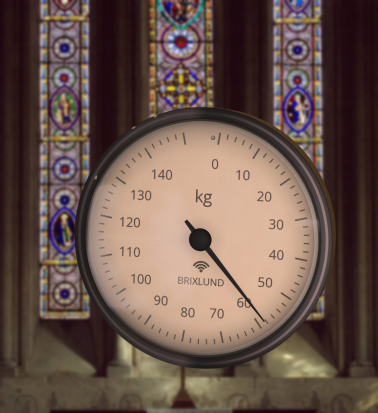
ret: 58 (kg)
